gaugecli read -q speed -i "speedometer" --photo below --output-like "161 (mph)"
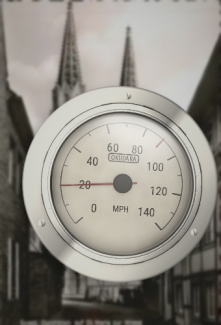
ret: 20 (mph)
